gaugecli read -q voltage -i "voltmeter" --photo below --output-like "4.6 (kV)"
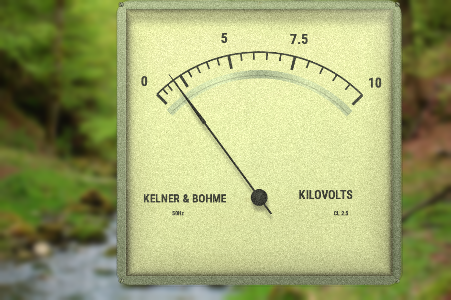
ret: 2 (kV)
